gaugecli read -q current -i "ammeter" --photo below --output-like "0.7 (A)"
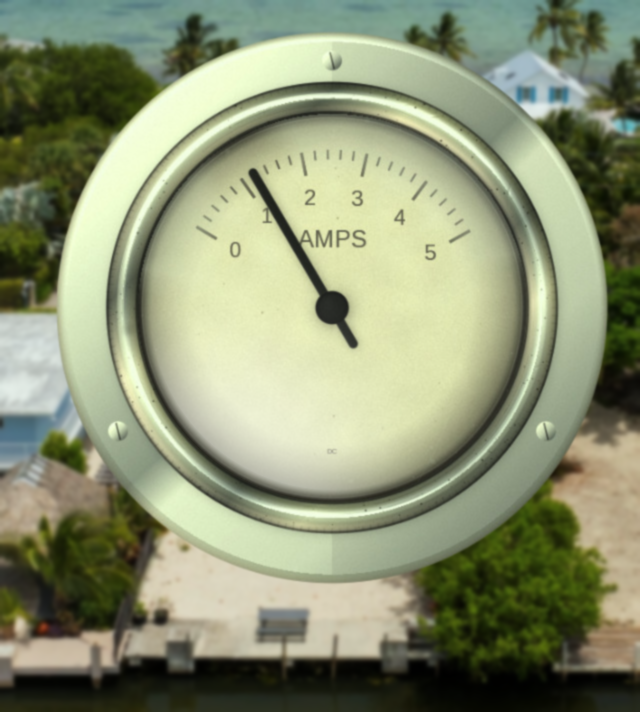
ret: 1.2 (A)
